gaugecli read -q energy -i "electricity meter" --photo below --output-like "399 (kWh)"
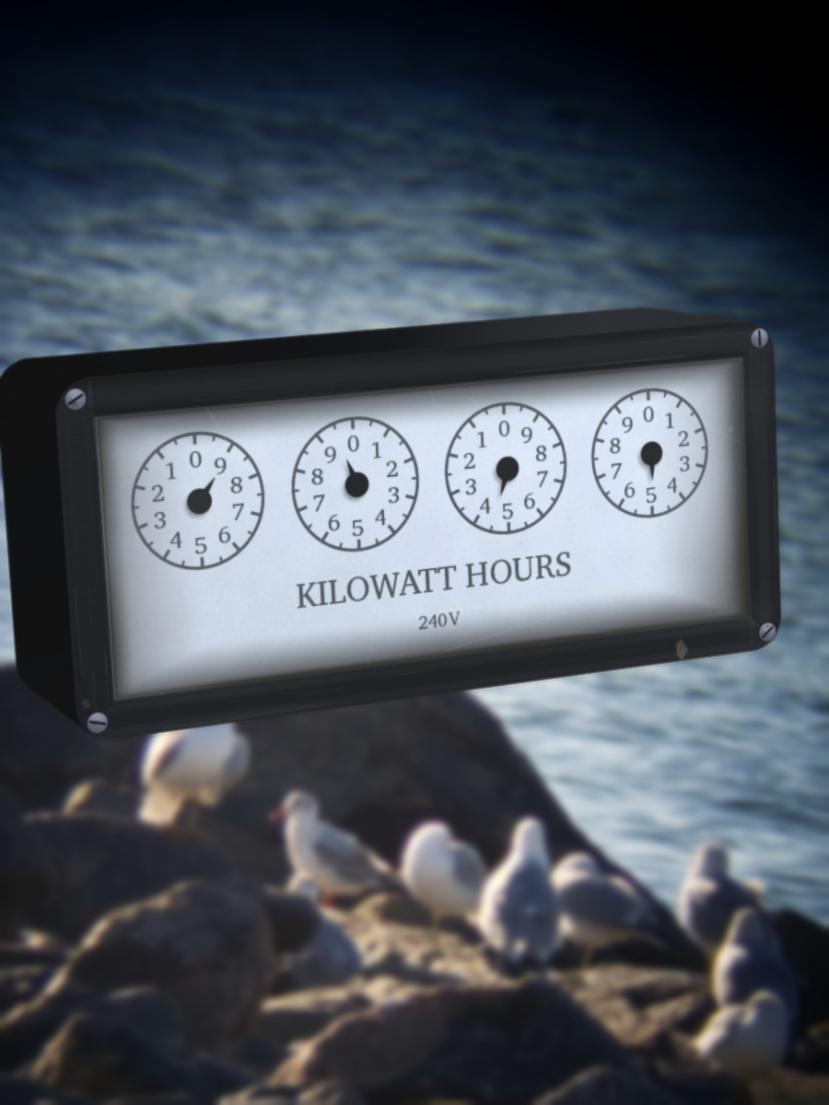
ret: 8945 (kWh)
